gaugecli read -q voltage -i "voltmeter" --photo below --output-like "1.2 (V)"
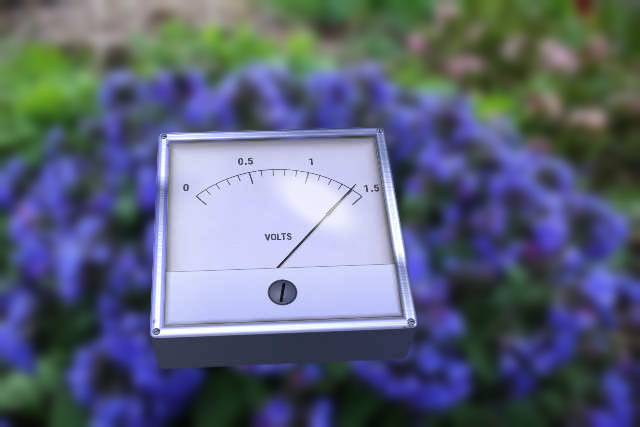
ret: 1.4 (V)
